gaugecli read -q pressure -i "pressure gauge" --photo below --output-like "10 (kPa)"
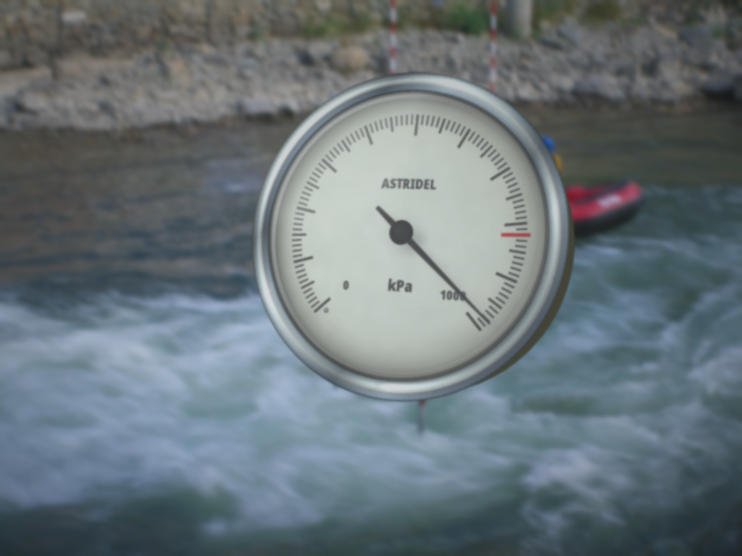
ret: 980 (kPa)
